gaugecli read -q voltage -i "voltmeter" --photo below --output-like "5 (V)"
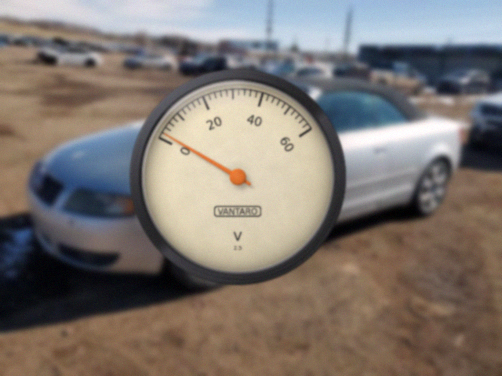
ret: 2 (V)
